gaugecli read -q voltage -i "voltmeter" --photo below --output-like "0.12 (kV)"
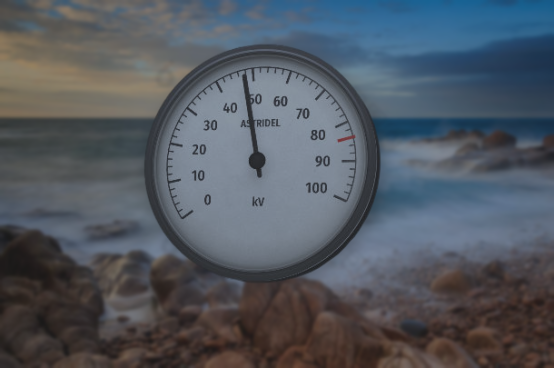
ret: 48 (kV)
